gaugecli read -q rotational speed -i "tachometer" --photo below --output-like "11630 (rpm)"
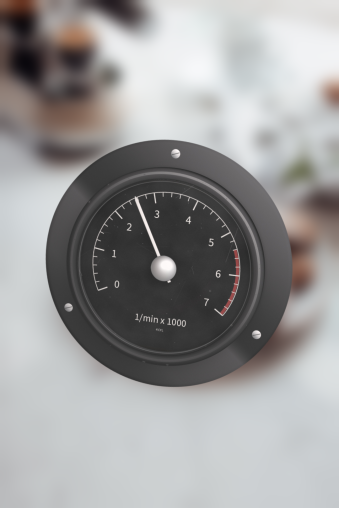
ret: 2600 (rpm)
